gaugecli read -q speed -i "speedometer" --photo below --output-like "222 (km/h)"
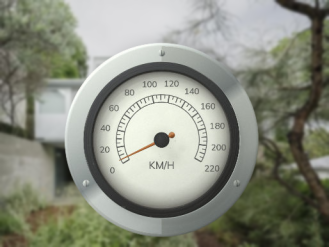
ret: 5 (km/h)
